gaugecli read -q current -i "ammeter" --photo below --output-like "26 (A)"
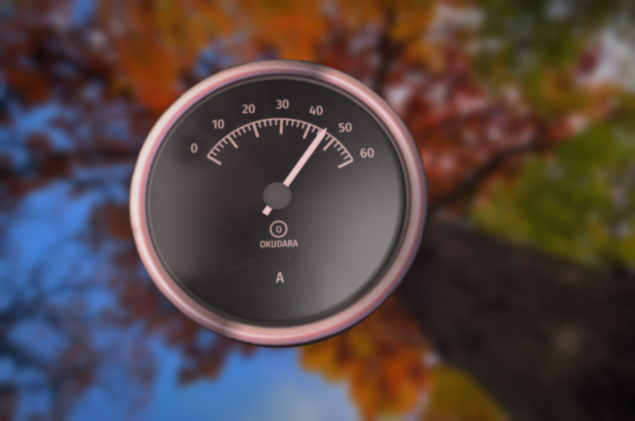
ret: 46 (A)
